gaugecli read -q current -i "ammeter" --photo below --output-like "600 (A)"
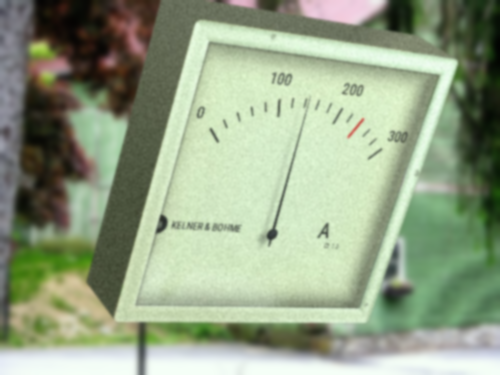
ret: 140 (A)
